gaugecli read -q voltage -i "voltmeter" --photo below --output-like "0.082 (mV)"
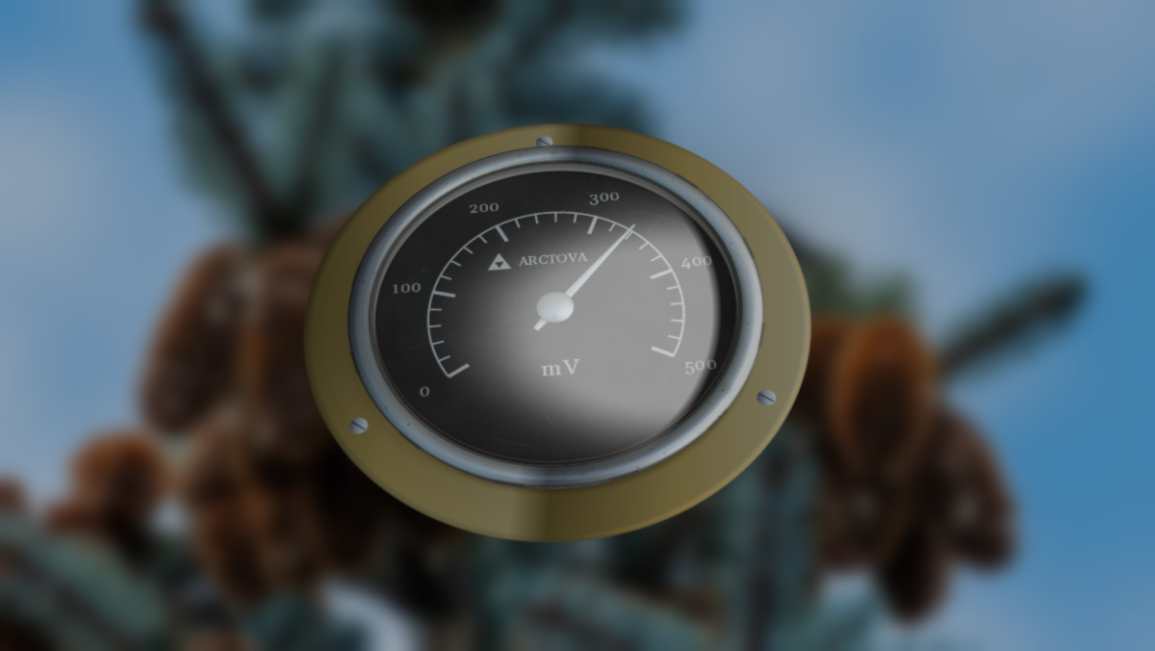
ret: 340 (mV)
